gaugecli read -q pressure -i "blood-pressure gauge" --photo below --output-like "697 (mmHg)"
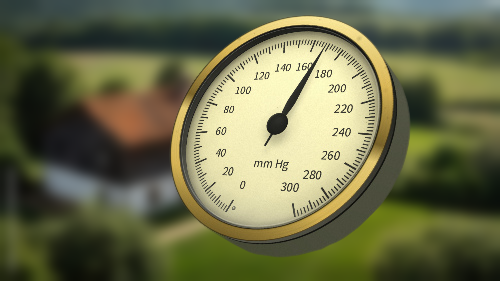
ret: 170 (mmHg)
